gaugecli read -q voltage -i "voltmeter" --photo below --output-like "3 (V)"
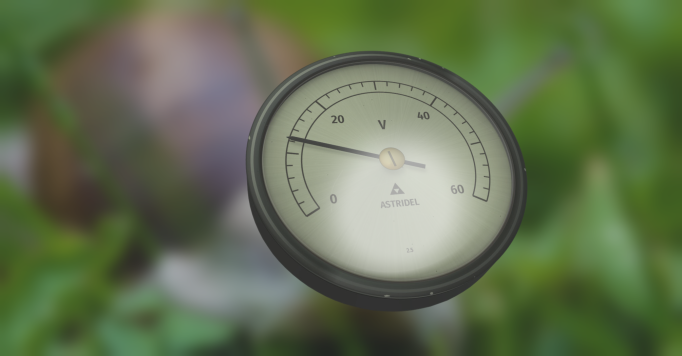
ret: 12 (V)
